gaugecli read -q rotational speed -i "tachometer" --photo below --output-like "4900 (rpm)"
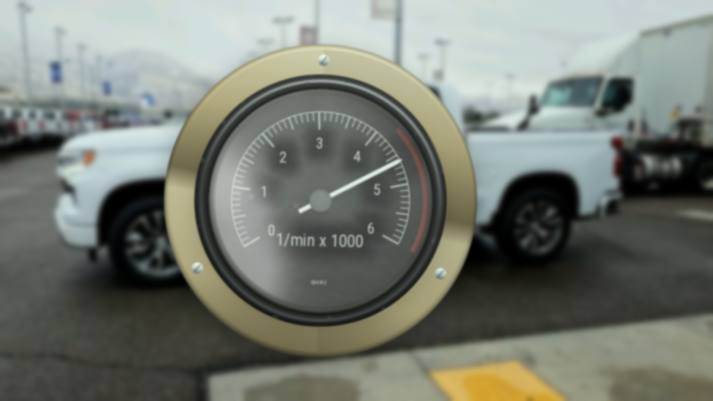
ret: 4600 (rpm)
